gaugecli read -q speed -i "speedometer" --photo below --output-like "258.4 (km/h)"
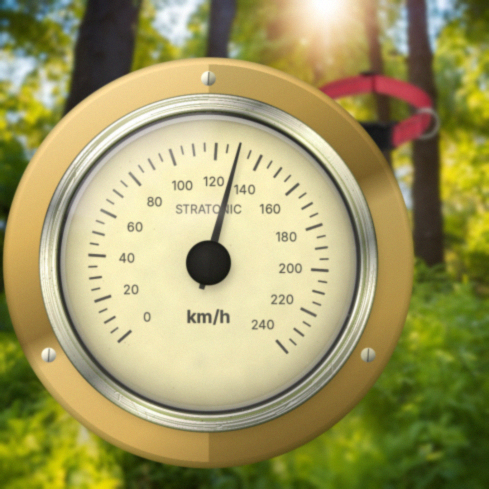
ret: 130 (km/h)
